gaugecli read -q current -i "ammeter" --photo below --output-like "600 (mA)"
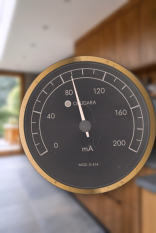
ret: 90 (mA)
